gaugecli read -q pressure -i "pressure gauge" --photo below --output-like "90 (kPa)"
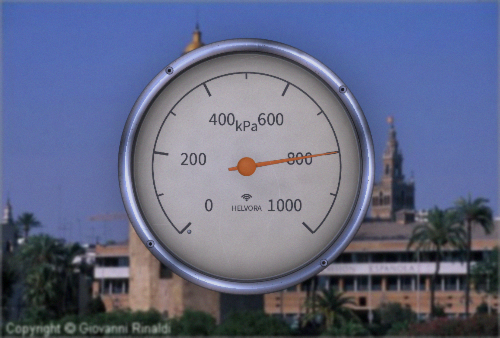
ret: 800 (kPa)
